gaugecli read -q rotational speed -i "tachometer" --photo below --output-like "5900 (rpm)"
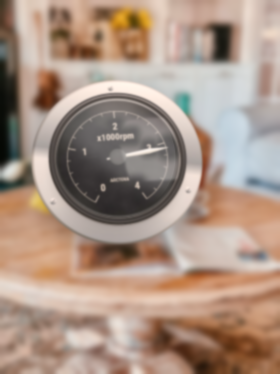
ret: 3100 (rpm)
